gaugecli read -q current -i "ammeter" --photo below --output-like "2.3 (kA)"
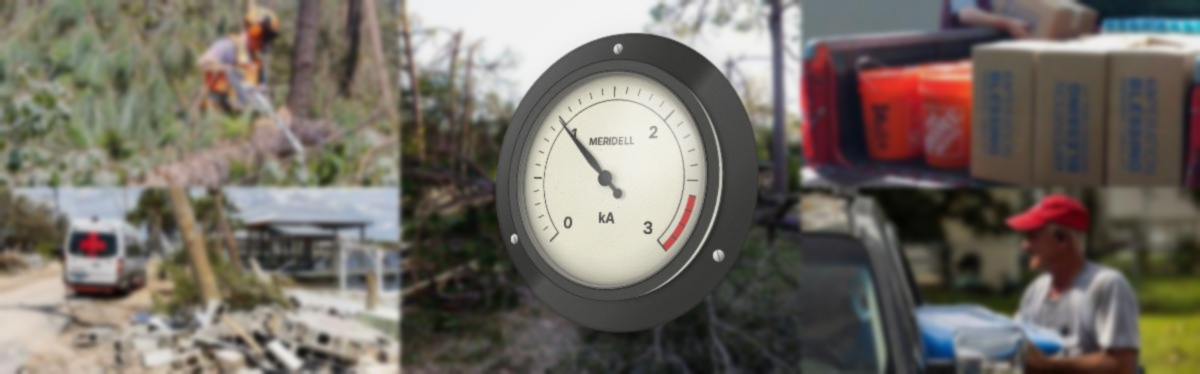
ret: 1 (kA)
